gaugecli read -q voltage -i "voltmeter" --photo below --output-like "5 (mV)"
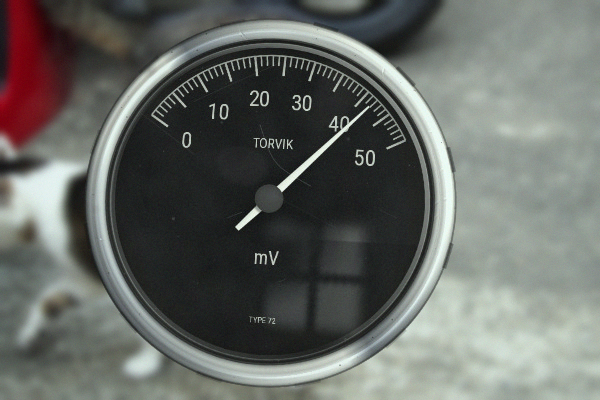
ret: 42 (mV)
